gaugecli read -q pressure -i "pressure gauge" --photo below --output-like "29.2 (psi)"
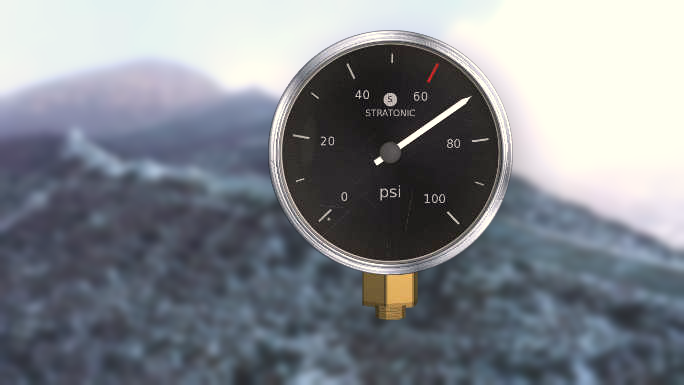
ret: 70 (psi)
